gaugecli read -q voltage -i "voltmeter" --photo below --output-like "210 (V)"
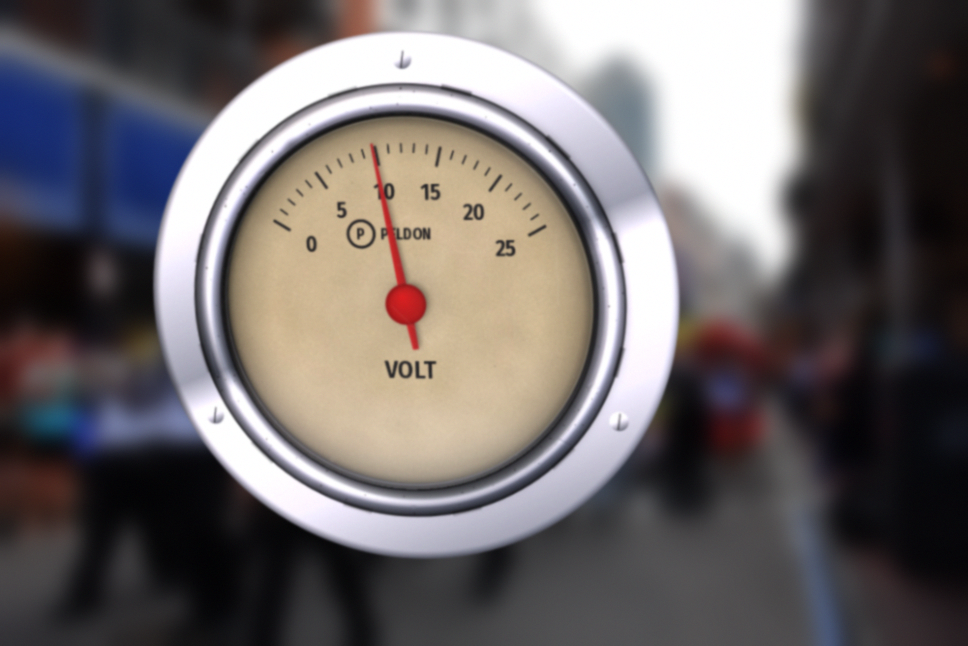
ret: 10 (V)
